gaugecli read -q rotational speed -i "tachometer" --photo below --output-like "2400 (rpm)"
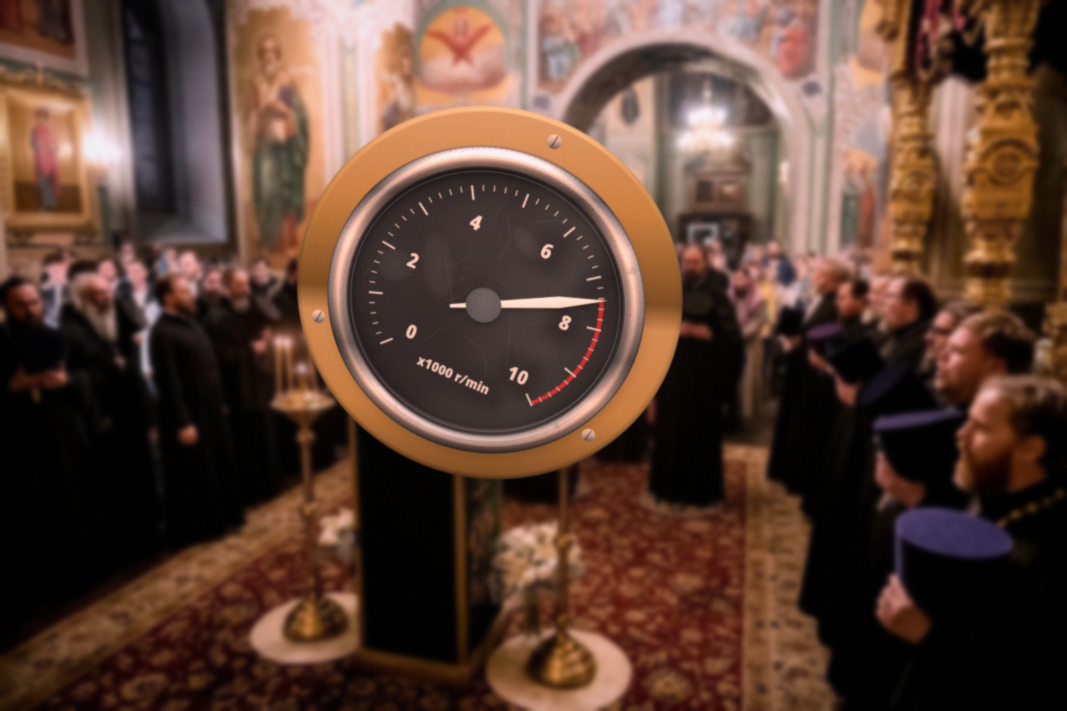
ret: 7400 (rpm)
